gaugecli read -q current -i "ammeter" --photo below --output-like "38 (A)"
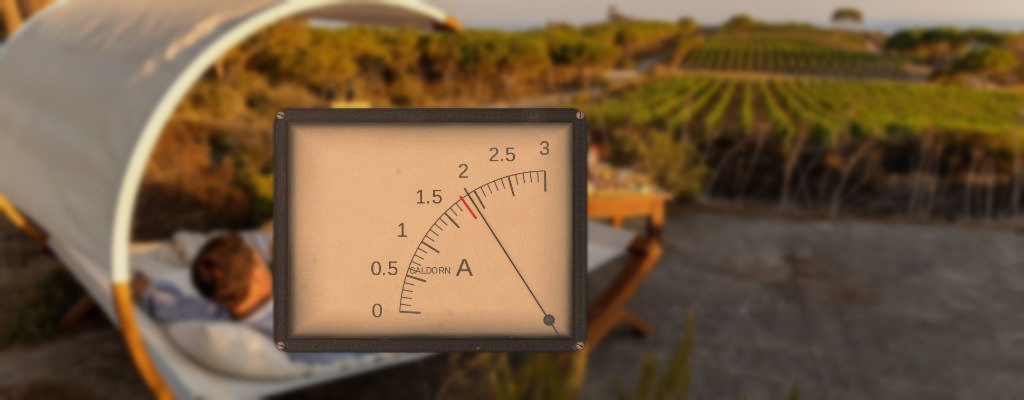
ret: 1.9 (A)
